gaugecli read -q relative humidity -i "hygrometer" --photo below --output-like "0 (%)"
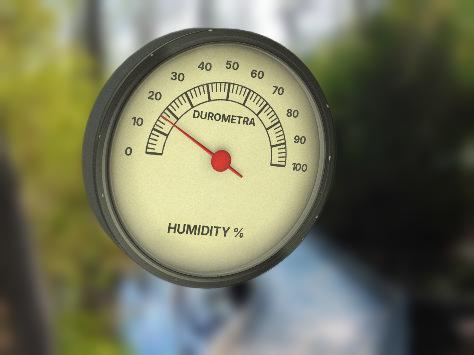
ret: 16 (%)
